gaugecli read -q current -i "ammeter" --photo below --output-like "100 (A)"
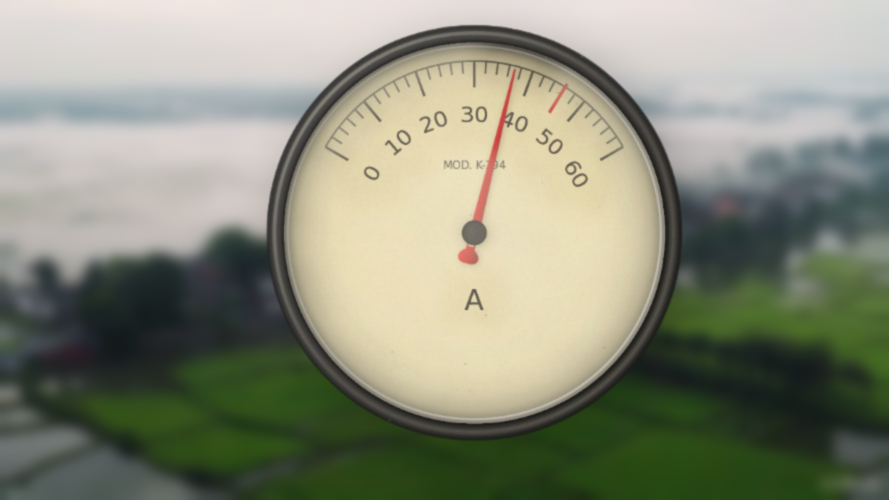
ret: 37 (A)
